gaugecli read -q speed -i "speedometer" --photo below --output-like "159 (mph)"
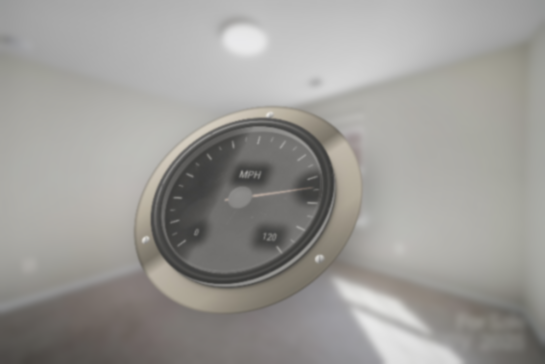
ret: 95 (mph)
